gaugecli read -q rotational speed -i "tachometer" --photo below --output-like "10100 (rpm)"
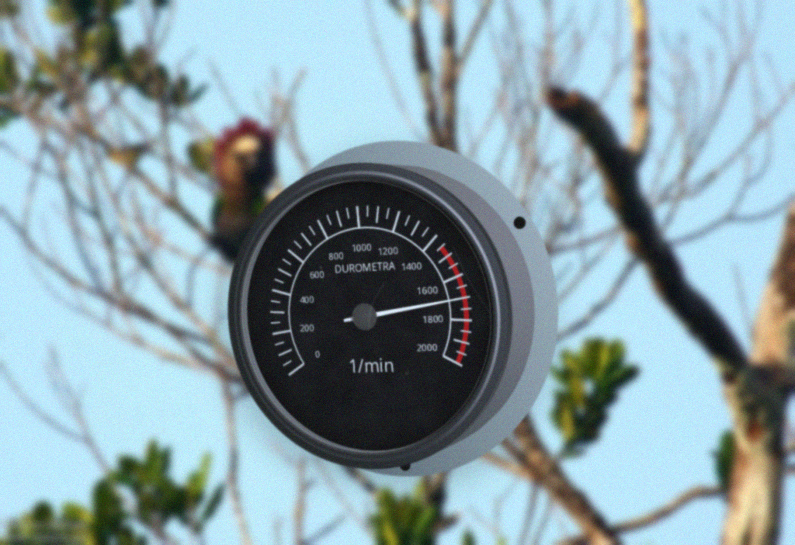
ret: 1700 (rpm)
